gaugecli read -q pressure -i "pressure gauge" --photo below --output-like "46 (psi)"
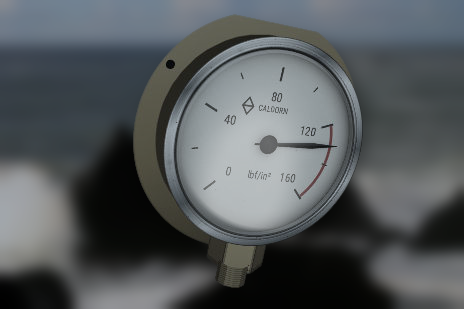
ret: 130 (psi)
